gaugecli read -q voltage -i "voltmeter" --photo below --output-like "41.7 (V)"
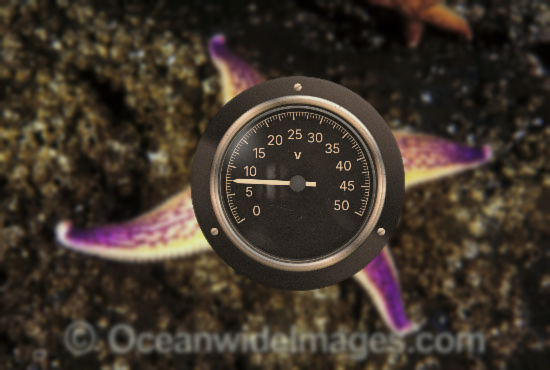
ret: 7.5 (V)
